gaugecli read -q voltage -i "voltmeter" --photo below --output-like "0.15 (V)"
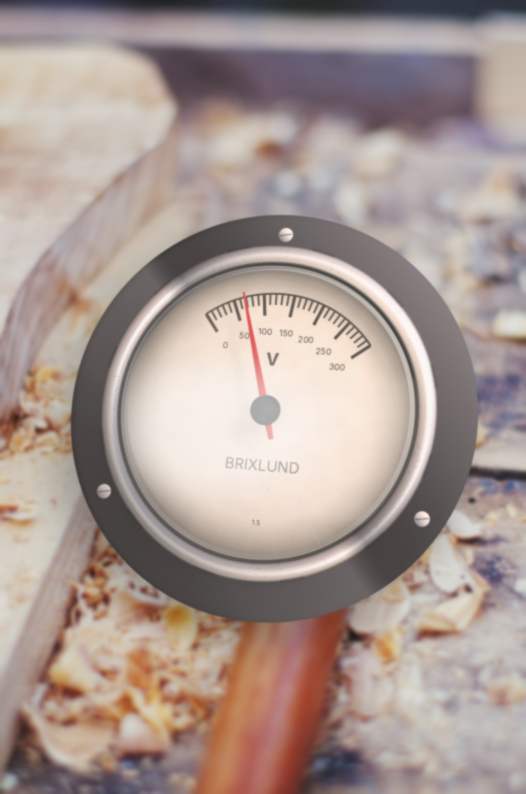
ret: 70 (V)
